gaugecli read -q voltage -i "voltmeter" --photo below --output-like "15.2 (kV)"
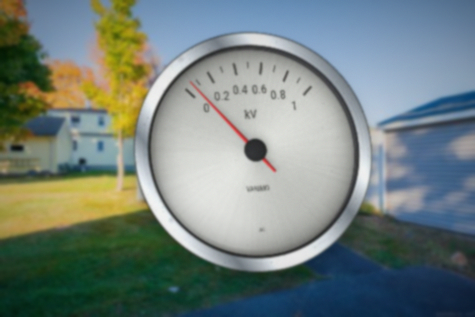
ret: 0.05 (kV)
